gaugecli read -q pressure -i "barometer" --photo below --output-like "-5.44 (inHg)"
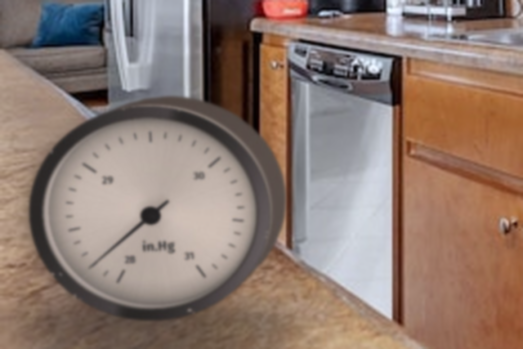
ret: 28.2 (inHg)
